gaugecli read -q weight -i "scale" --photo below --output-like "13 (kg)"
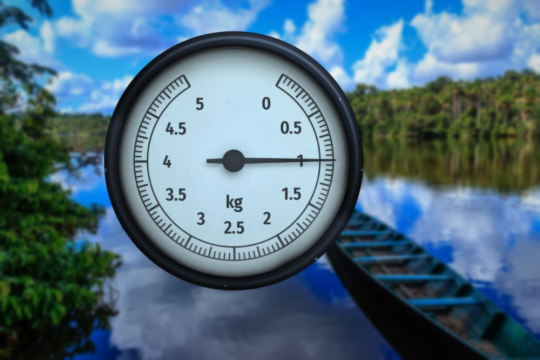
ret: 1 (kg)
